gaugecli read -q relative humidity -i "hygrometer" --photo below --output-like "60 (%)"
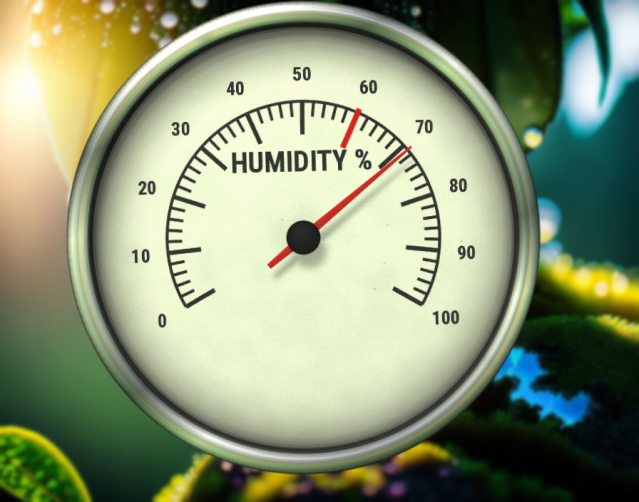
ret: 71 (%)
